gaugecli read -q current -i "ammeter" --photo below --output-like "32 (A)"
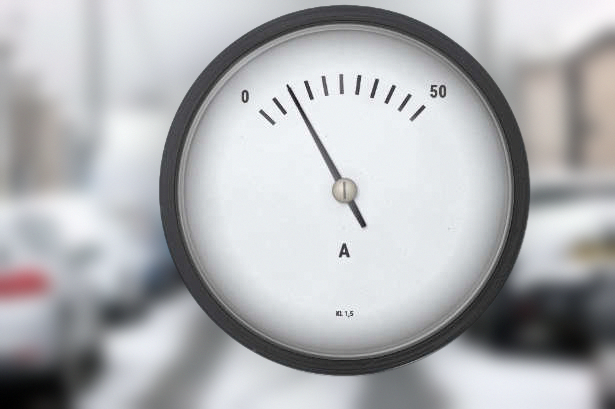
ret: 10 (A)
